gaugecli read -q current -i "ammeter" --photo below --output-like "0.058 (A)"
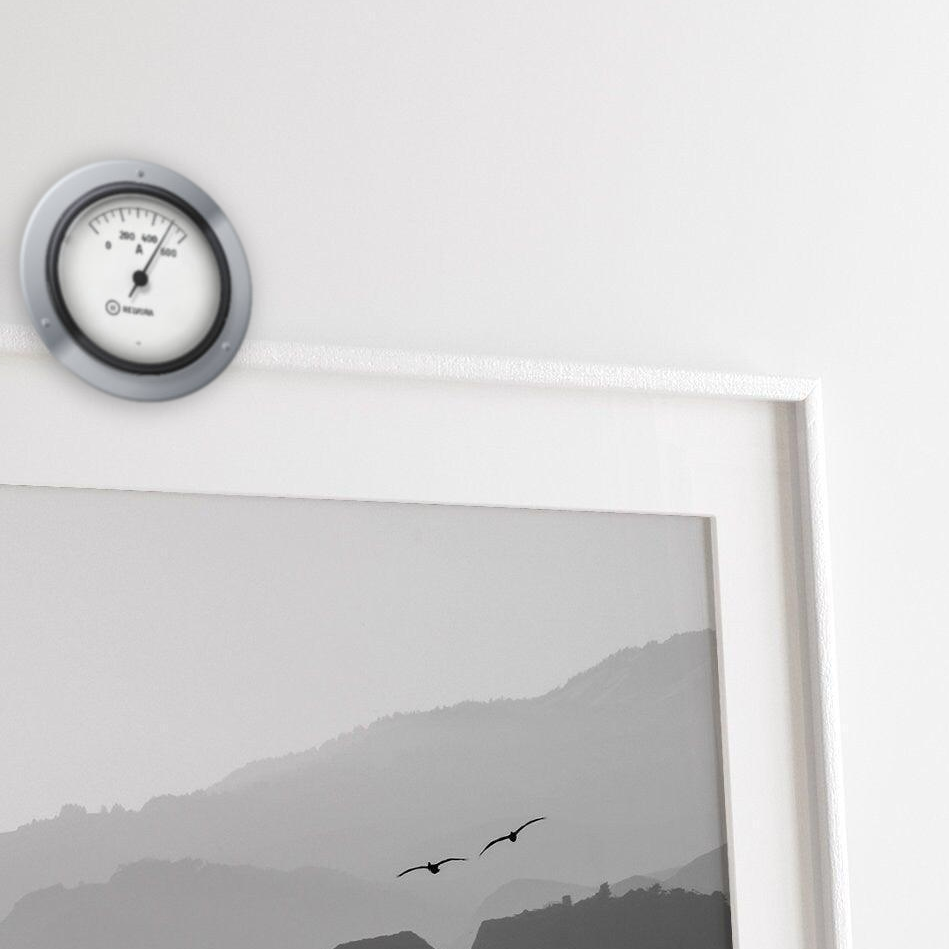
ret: 500 (A)
